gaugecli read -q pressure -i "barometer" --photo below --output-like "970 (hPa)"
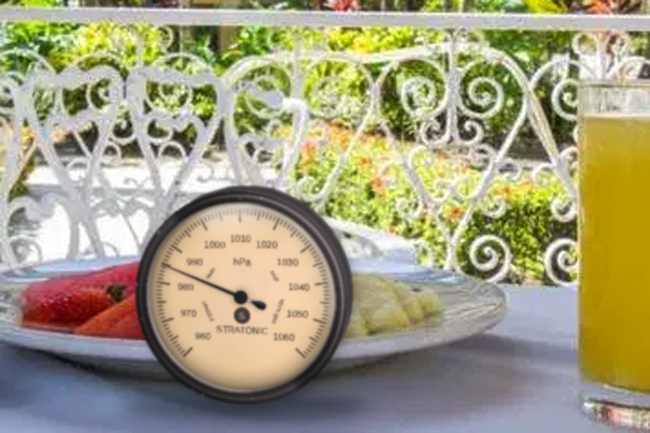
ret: 985 (hPa)
